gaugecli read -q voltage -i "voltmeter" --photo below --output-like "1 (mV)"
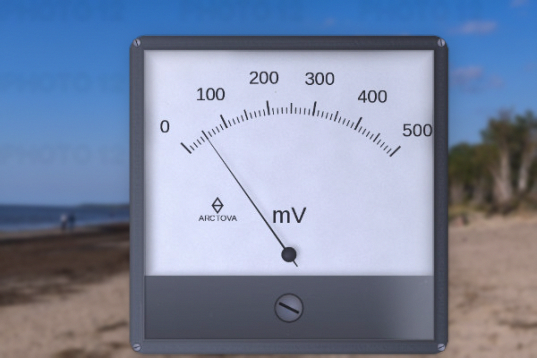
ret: 50 (mV)
